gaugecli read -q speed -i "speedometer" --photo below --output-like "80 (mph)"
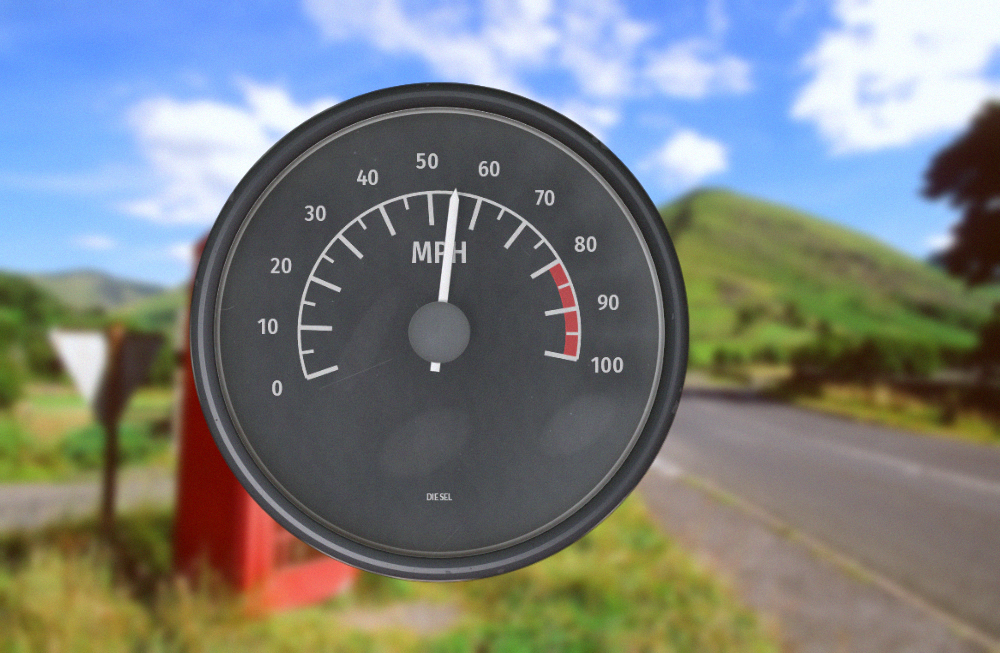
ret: 55 (mph)
